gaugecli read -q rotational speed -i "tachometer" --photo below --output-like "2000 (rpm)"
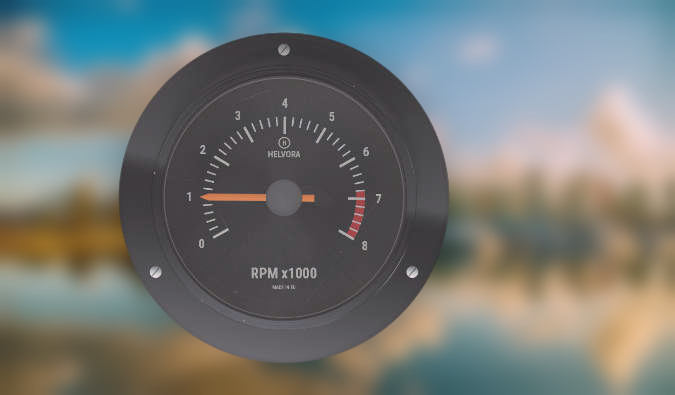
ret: 1000 (rpm)
